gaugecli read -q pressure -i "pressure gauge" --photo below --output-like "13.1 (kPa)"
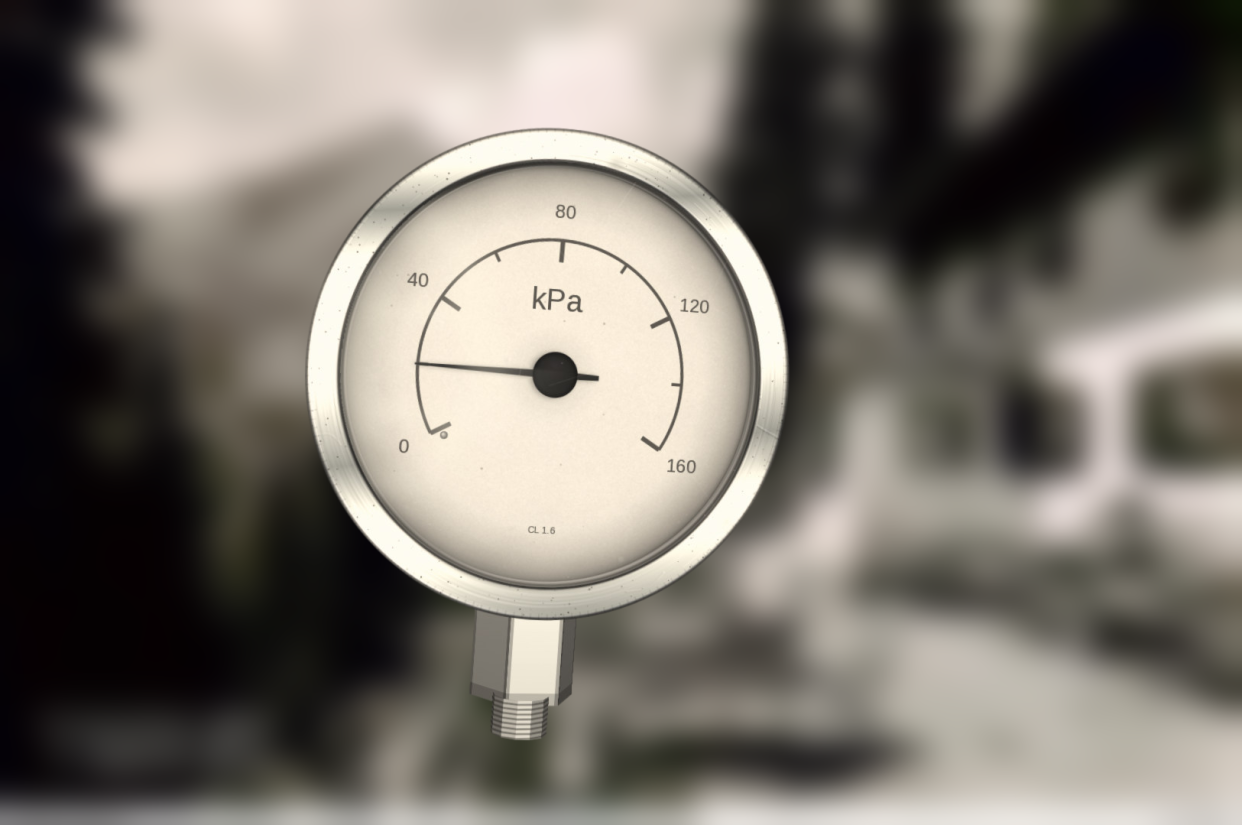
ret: 20 (kPa)
